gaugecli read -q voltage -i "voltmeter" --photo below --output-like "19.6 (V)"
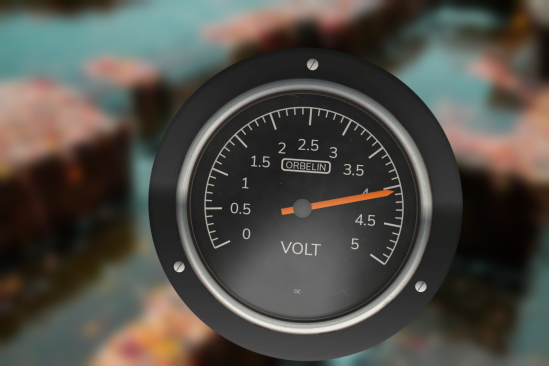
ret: 4.05 (V)
